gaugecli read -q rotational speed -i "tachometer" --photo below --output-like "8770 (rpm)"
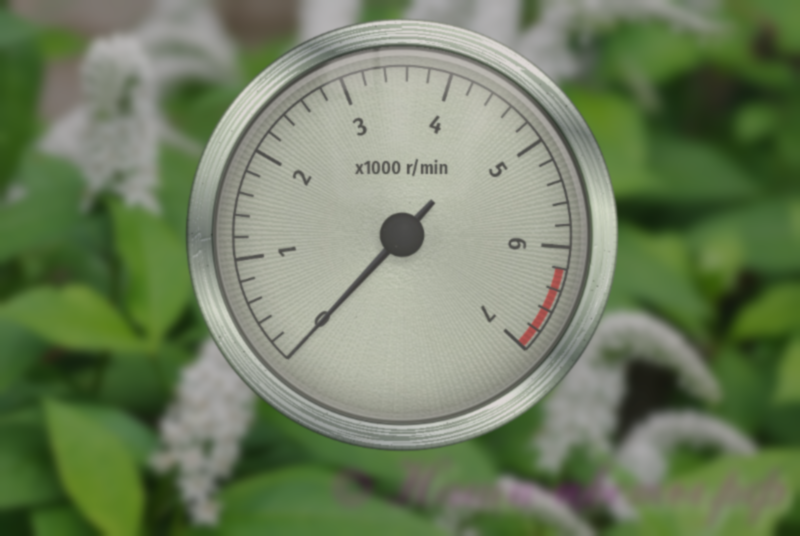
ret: 0 (rpm)
